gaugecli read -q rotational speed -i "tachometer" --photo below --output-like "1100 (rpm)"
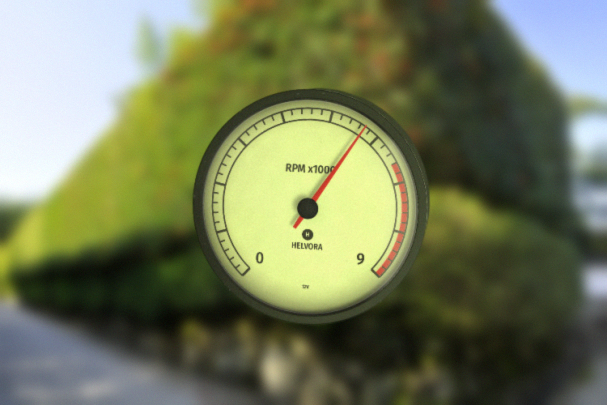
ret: 5700 (rpm)
